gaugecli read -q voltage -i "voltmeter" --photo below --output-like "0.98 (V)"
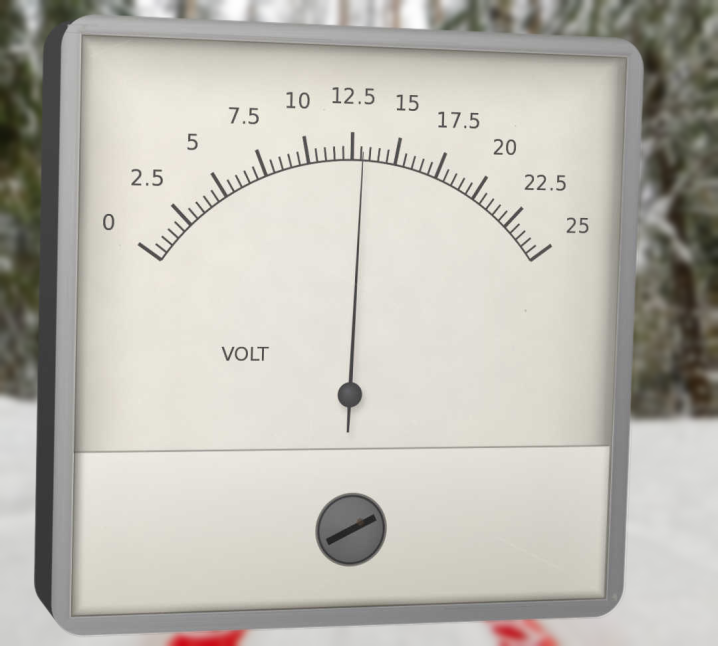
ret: 13 (V)
